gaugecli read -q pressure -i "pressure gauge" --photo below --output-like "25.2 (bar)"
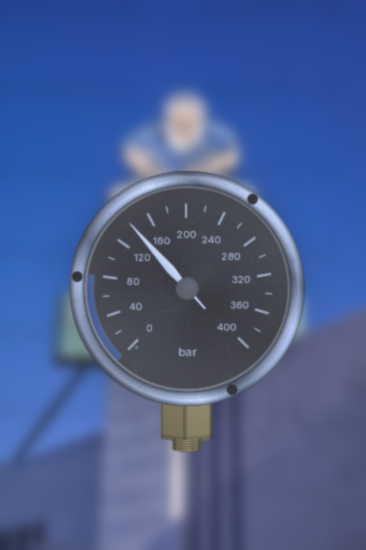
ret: 140 (bar)
